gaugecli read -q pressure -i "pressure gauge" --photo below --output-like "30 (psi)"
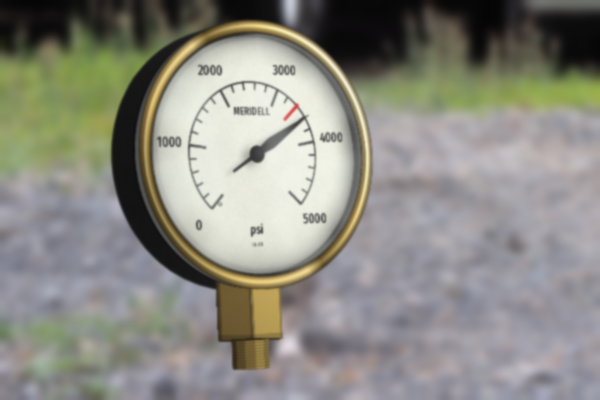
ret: 3600 (psi)
